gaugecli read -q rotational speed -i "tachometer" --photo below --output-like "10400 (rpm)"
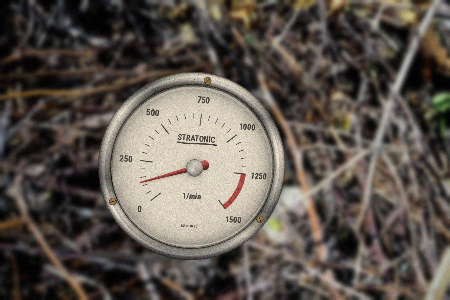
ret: 125 (rpm)
